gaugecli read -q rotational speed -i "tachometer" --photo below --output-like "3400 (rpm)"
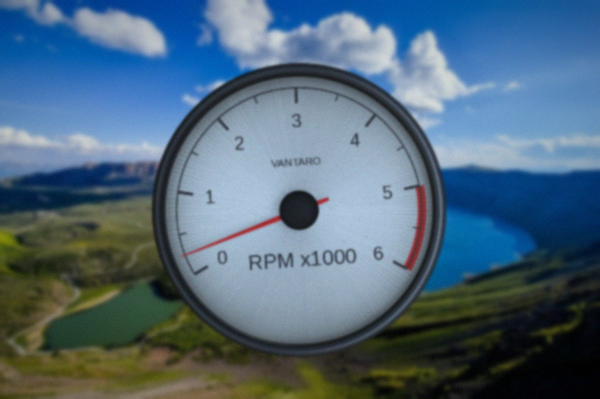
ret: 250 (rpm)
